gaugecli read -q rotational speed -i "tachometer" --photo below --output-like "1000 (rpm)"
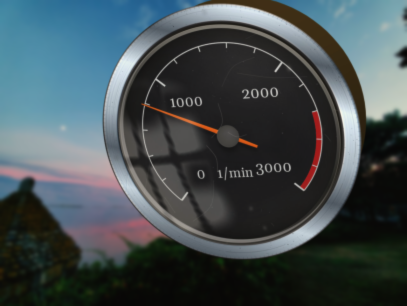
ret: 800 (rpm)
